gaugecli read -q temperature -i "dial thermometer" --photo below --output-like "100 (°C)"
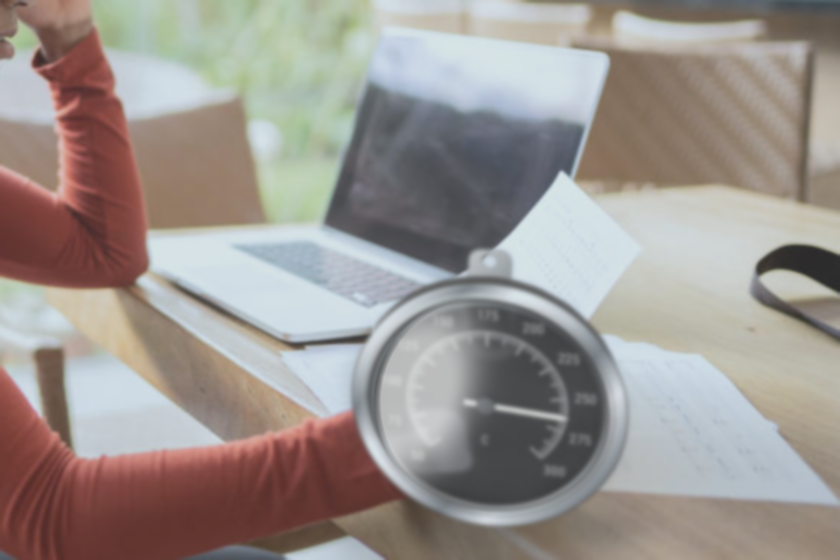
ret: 262.5 (°C)
